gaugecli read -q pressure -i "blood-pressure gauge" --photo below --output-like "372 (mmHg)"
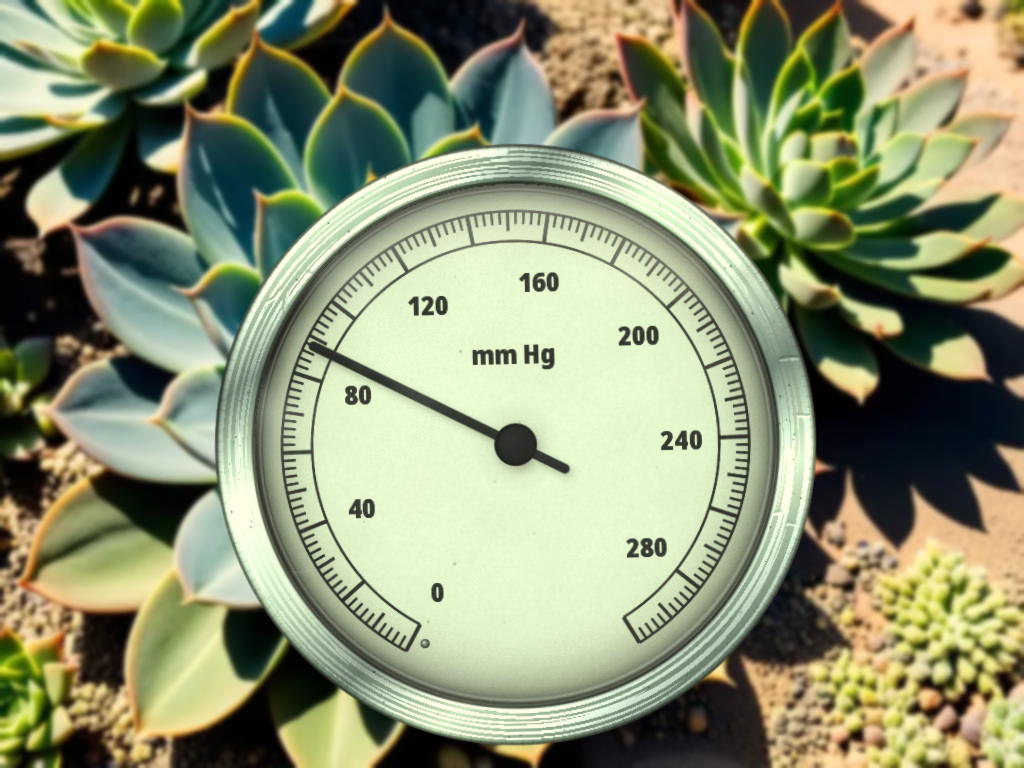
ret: 88 (mmHg)
